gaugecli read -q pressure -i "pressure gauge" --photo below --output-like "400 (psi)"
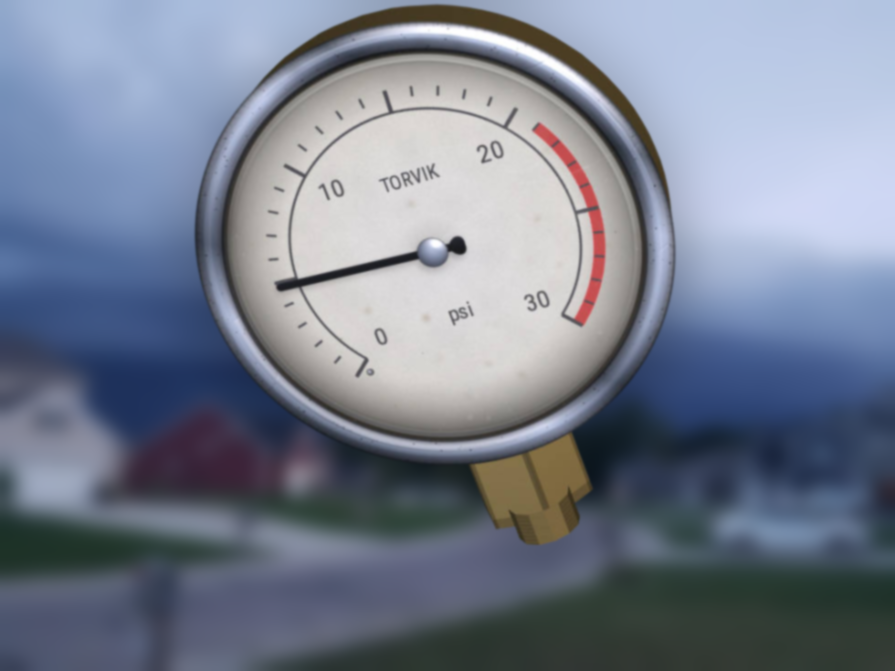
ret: 5 (psi)
